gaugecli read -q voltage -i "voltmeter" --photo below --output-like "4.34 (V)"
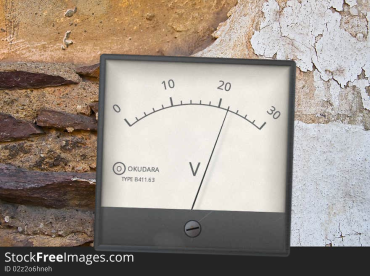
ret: 22 (V)
